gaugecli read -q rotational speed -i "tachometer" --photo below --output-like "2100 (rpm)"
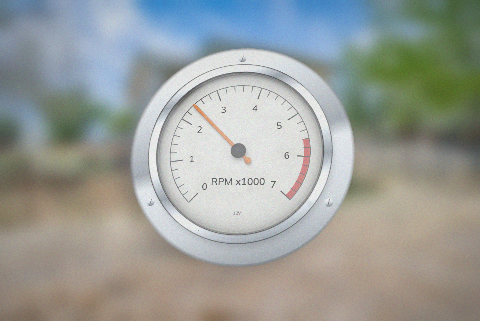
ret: 2400 (rpm)
